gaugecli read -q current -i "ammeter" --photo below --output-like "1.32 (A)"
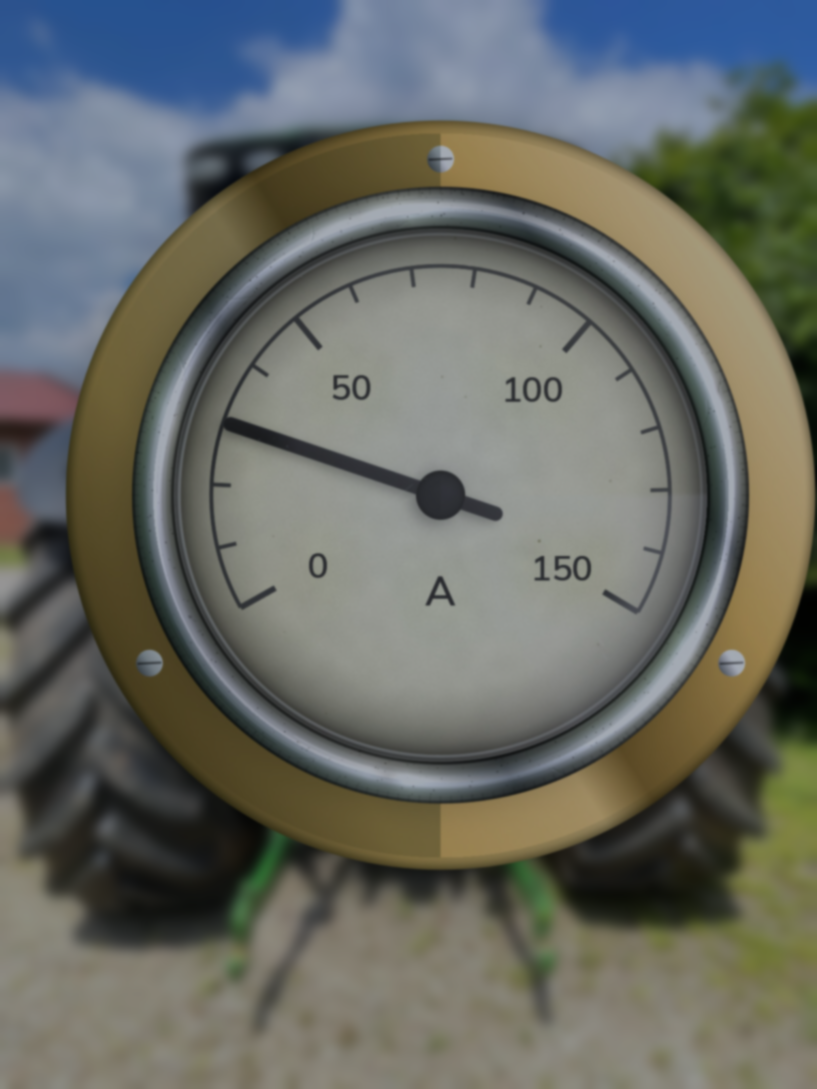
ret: 30 (A)
